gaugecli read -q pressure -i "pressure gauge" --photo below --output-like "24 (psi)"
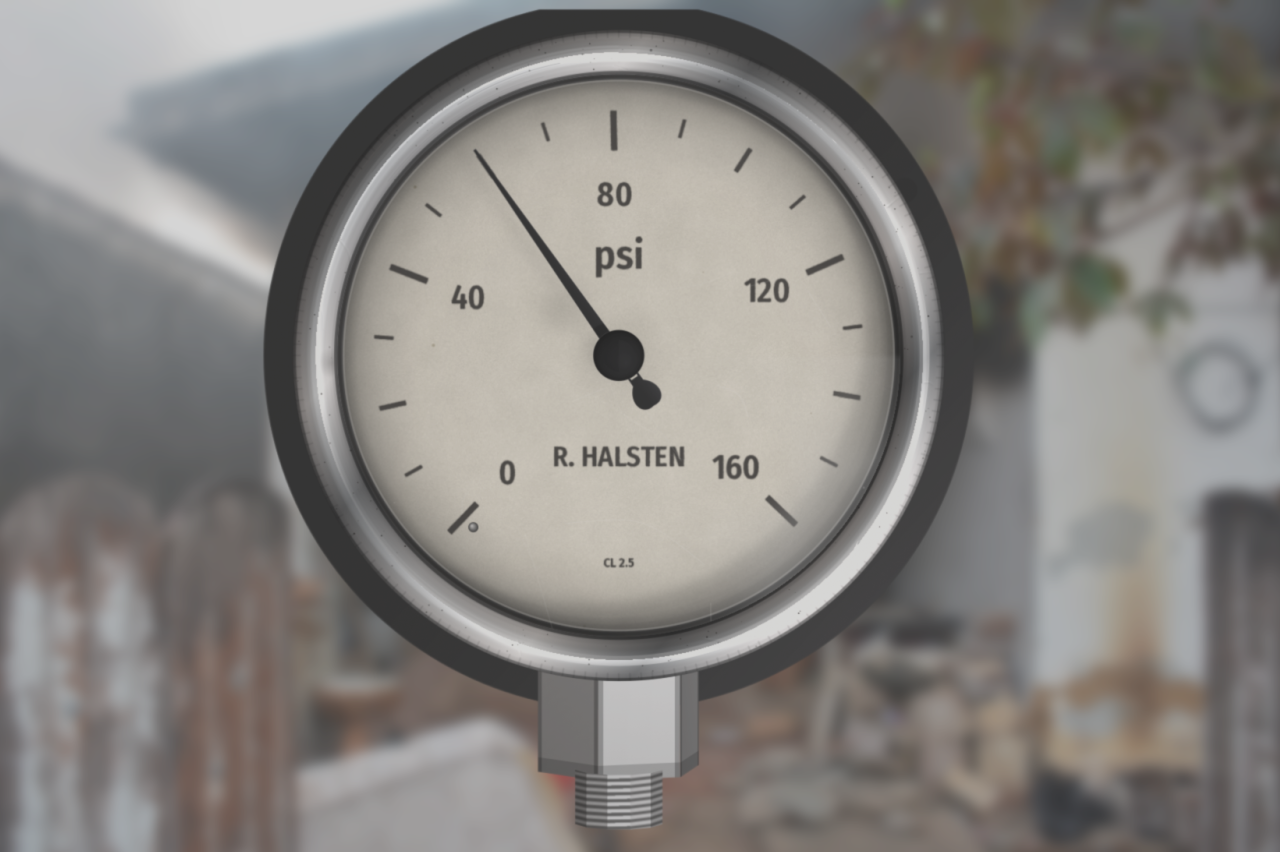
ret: 60 (psi)
